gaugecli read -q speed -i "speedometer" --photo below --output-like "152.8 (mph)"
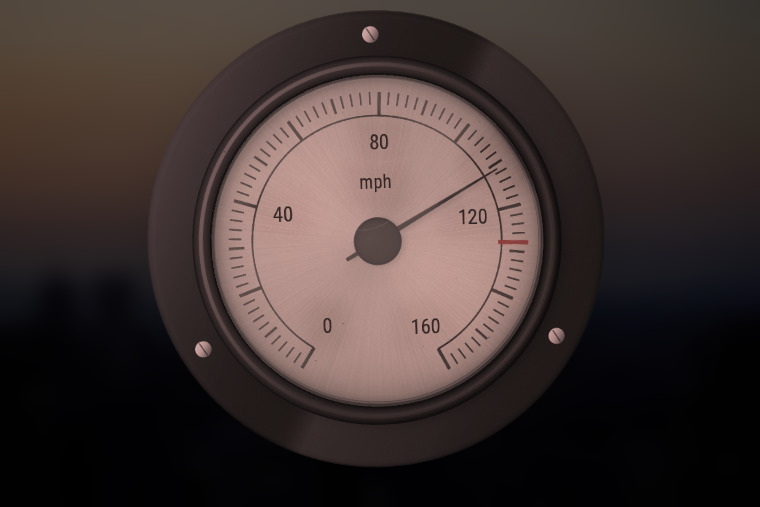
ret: 111 (mph)
